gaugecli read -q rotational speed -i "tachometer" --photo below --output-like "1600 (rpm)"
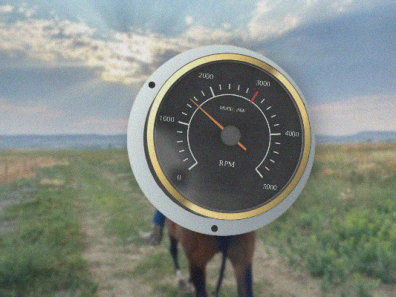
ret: 1500 (rpm)
